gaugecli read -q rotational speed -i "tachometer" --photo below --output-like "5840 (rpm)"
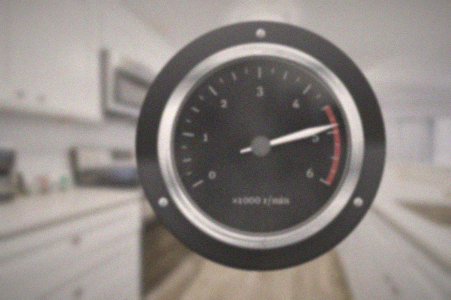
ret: 4875 (rpm)
